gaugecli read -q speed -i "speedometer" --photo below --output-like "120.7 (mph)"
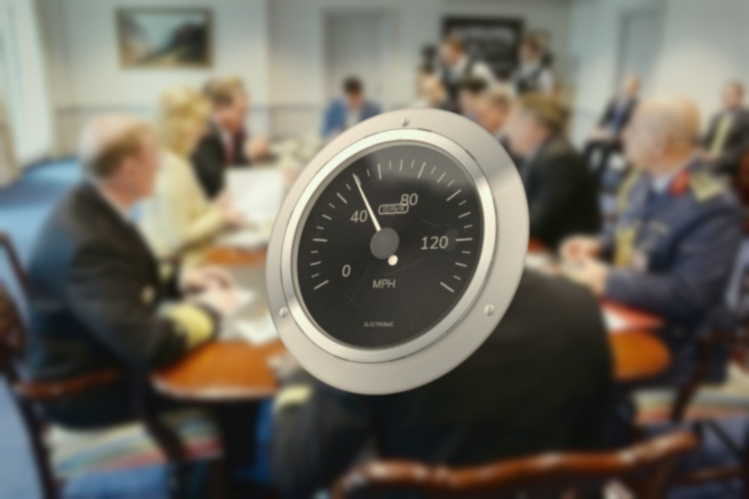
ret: 50 (mph)
